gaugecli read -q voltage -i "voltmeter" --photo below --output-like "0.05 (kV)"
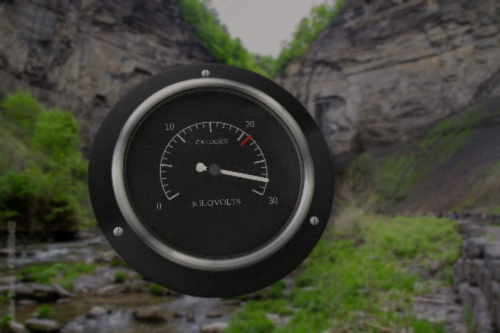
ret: 28 (kV)
